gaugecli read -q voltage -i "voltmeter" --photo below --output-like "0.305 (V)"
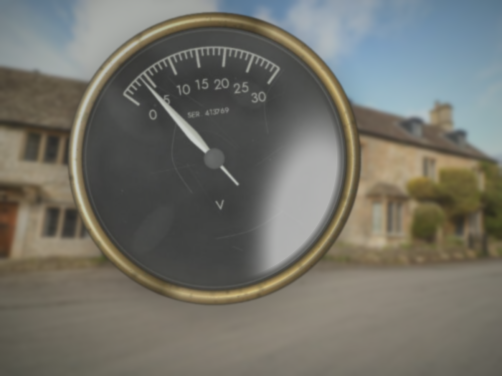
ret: 4 (V)
